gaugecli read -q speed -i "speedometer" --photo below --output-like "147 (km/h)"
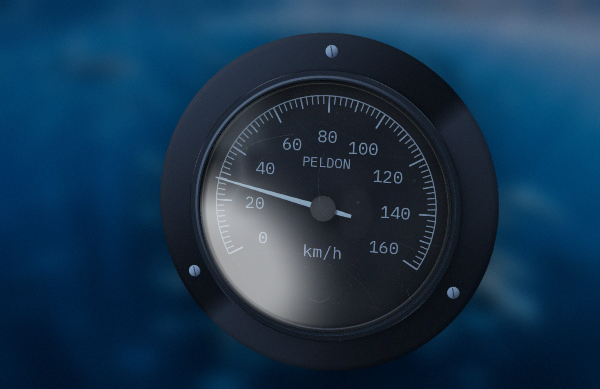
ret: 28 (km/h)
